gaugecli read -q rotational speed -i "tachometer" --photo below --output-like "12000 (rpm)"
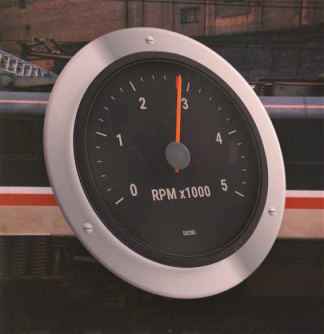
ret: 2800 (rpm)
